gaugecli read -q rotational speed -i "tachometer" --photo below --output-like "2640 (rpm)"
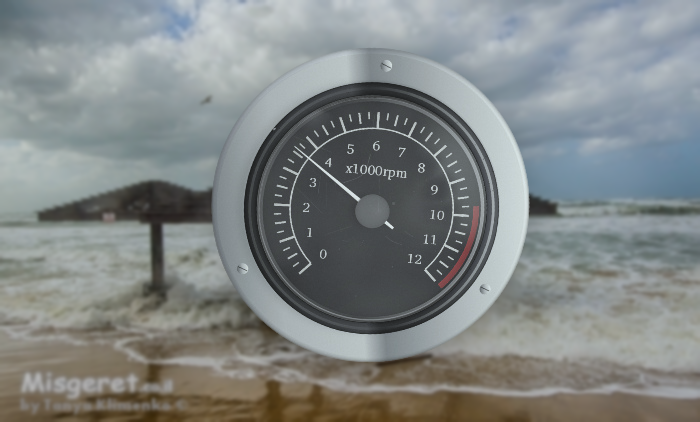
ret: 3625 (rpm)
